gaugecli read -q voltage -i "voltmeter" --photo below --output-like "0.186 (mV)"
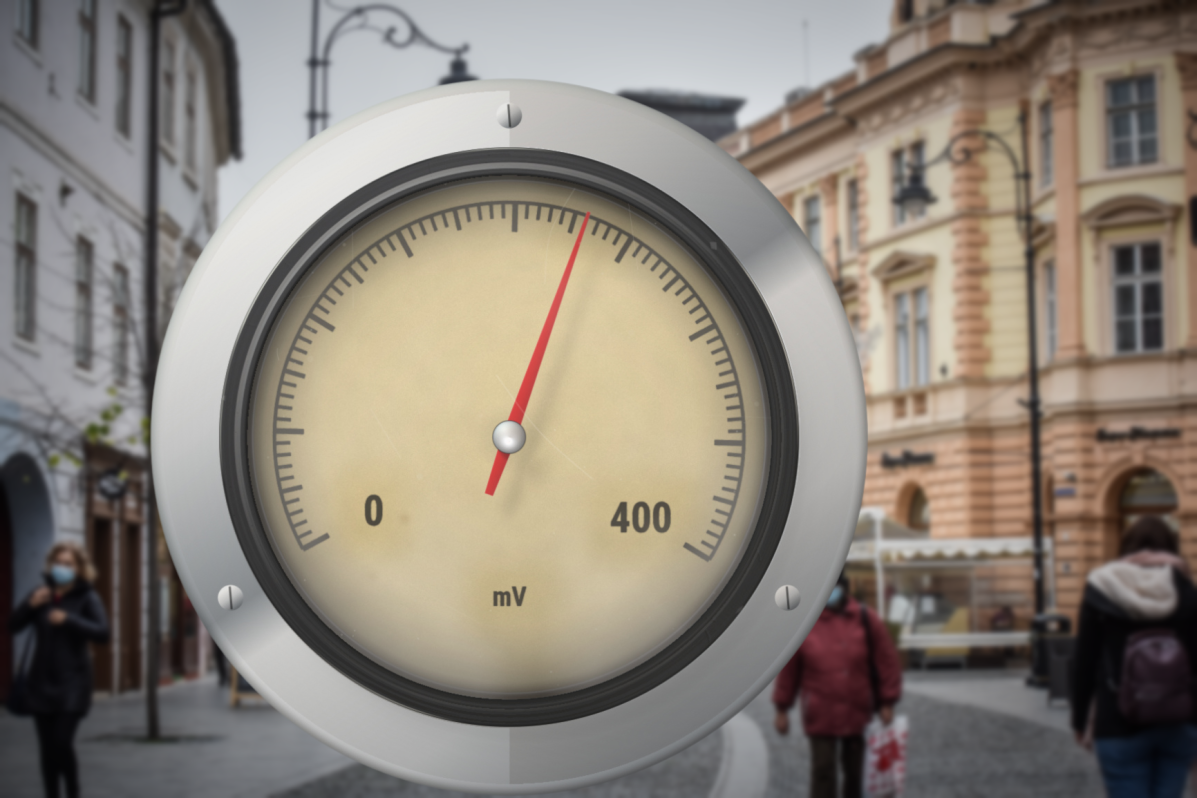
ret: 230 (mV)
